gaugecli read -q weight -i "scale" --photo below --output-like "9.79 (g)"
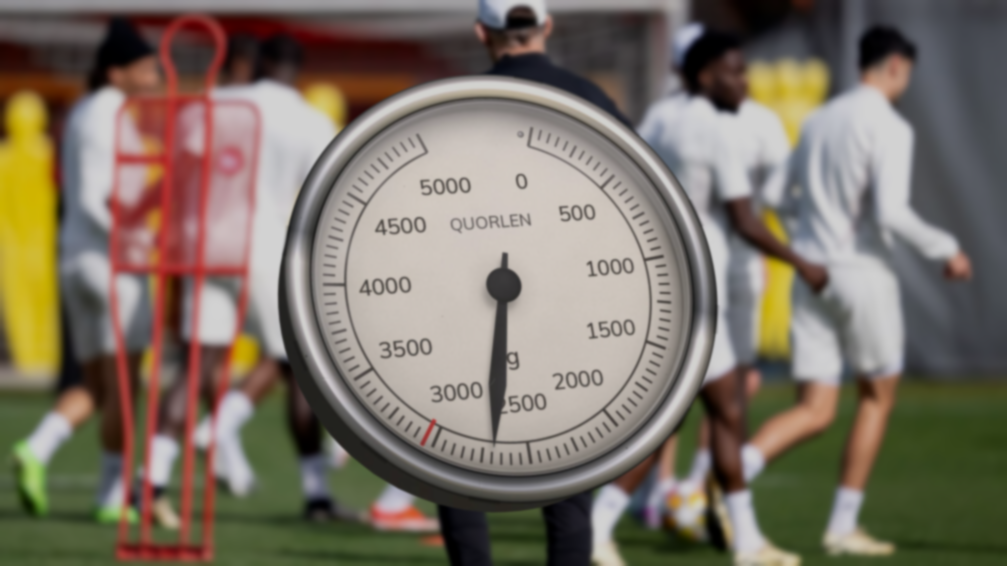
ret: 2700 (g)
